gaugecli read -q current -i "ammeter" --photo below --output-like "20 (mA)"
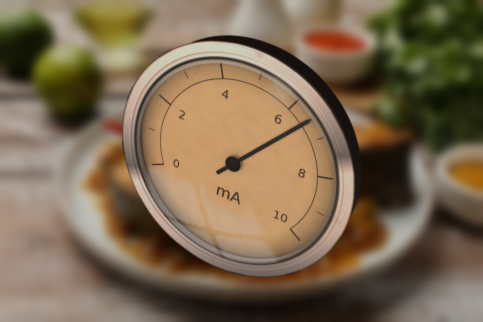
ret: 6.5 (mA)
